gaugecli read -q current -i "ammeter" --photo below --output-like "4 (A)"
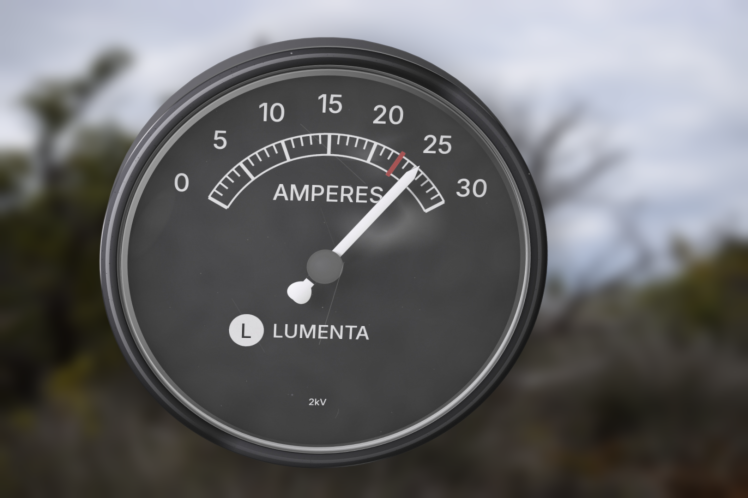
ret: 25 (A)
